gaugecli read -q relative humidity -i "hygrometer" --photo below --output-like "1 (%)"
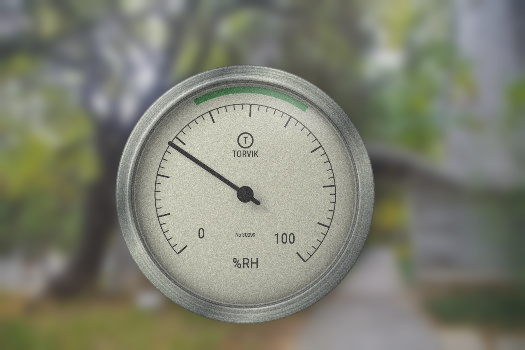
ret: 28 (%)
